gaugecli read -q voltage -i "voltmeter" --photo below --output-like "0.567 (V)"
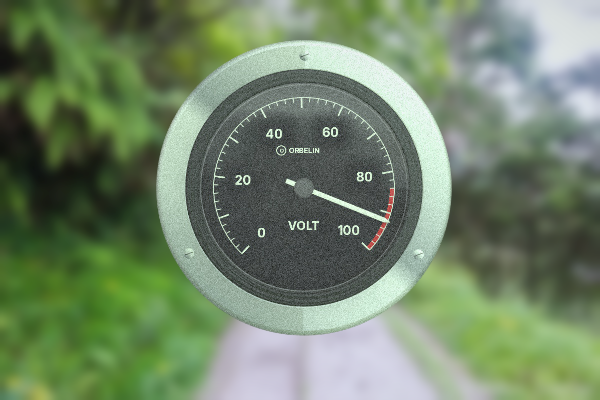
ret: 92 (V)
